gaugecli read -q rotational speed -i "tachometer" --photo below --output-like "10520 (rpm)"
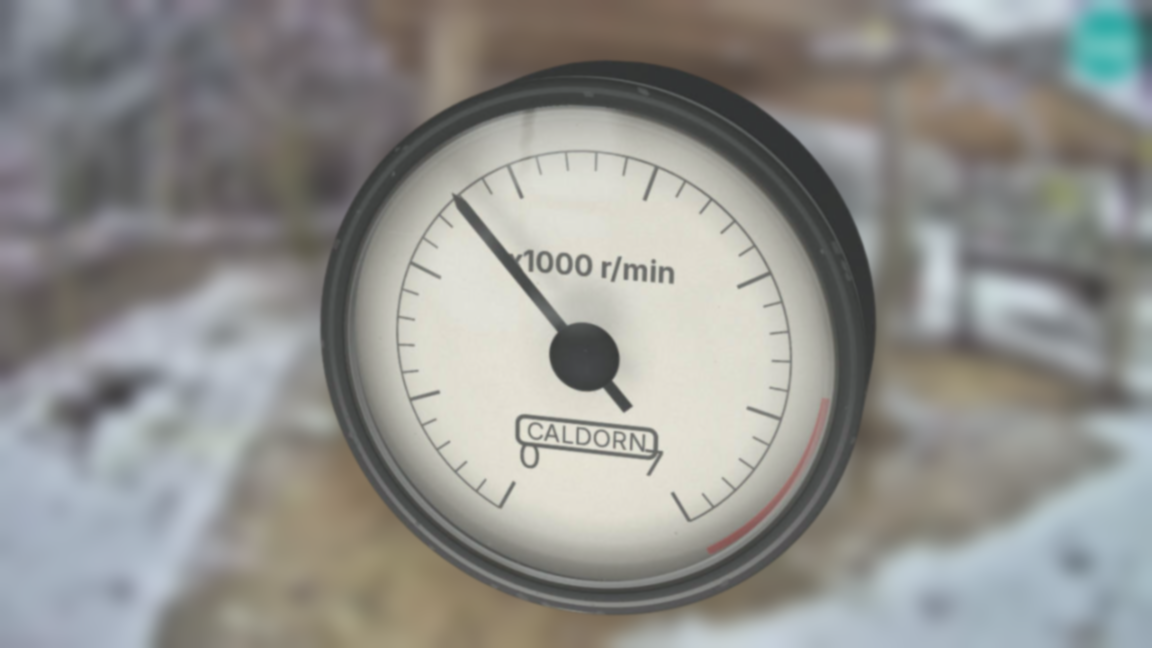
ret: 2600 (rpm)
